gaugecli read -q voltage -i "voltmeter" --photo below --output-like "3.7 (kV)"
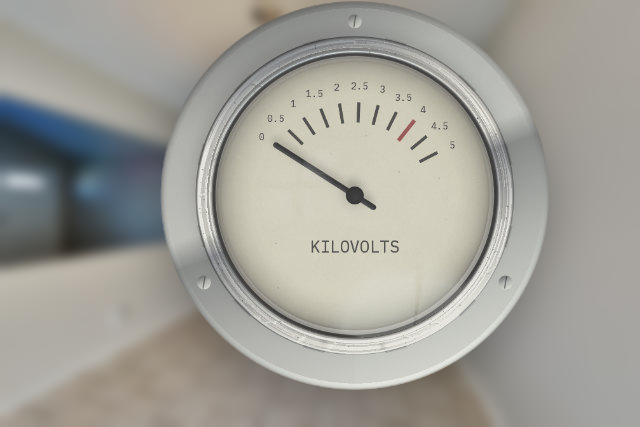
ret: 0 (kV)
